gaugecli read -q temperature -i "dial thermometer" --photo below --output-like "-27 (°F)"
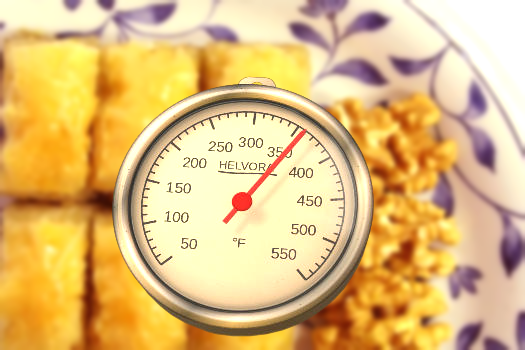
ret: 360 (°F)
